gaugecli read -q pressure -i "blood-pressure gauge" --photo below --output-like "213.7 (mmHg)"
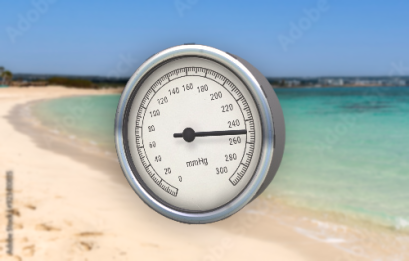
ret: 250 (mmHg)
